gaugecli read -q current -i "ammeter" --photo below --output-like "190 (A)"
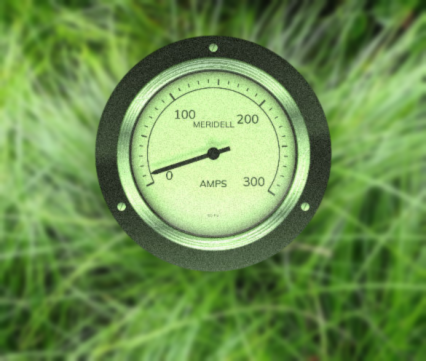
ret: 10 (A)
